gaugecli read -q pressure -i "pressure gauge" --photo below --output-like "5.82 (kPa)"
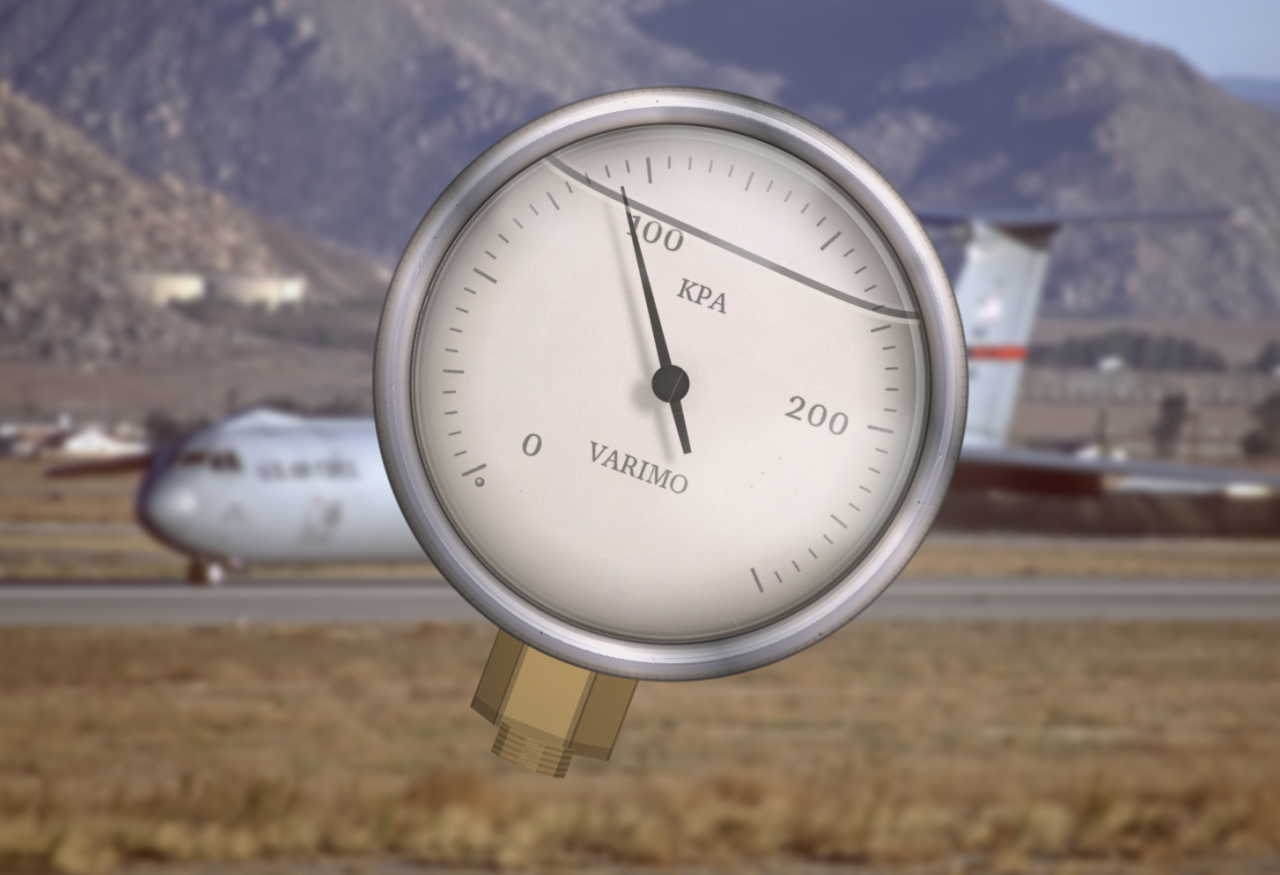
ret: 92.5 (kPa)
